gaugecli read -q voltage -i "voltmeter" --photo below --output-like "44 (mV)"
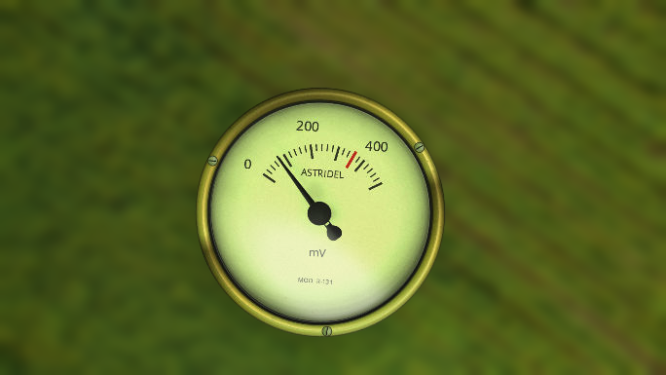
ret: 80 (mV)
